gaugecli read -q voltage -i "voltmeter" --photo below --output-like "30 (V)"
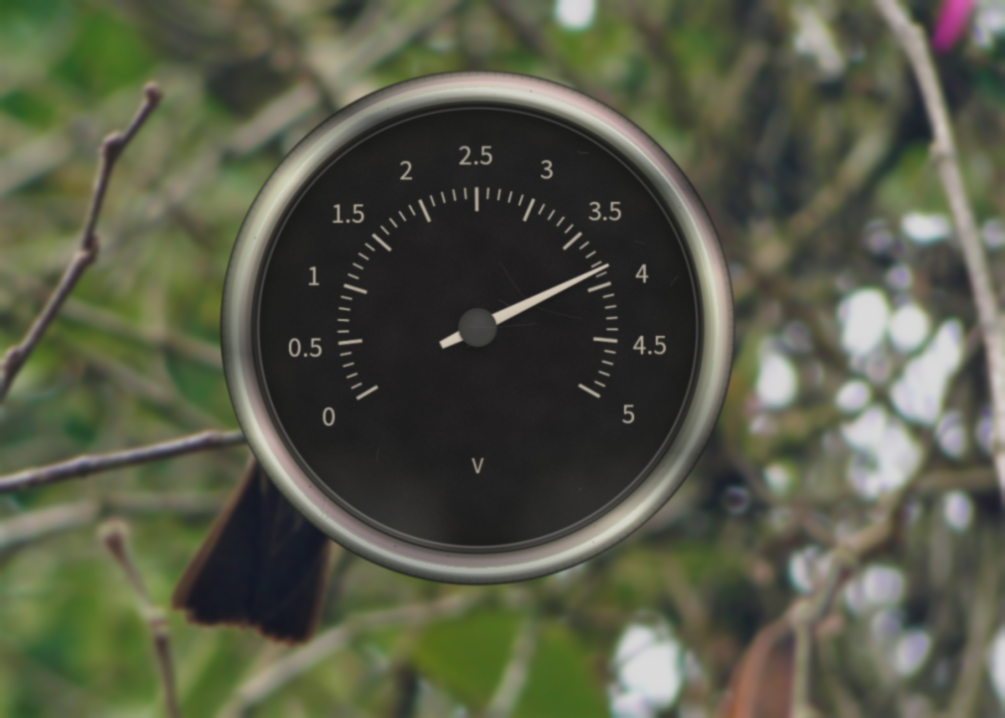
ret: 3.85 (V)
